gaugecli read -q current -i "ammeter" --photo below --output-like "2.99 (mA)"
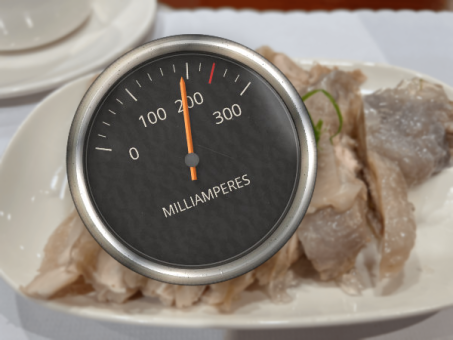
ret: 190 (mA)
